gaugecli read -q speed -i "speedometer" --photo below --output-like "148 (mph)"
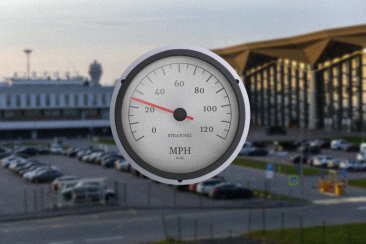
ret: 25 (mph)
